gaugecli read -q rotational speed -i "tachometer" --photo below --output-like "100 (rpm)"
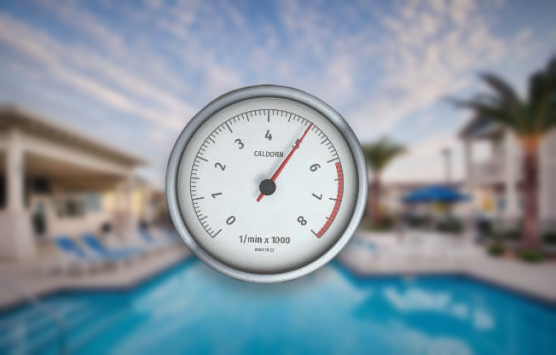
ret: 5000 (rpm)
